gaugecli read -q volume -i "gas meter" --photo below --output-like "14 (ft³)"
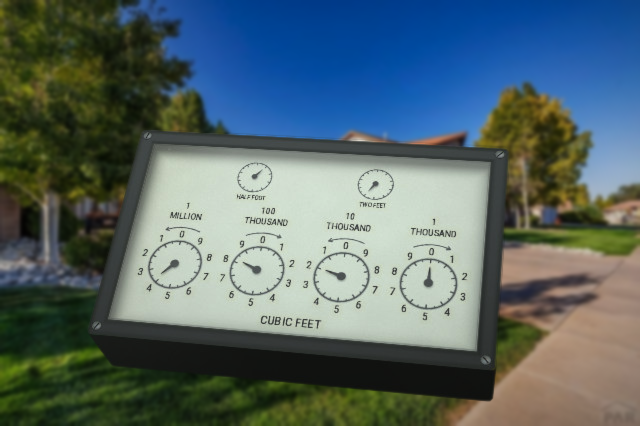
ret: 382000 (ft³)
